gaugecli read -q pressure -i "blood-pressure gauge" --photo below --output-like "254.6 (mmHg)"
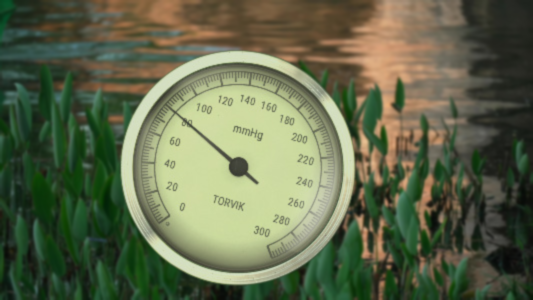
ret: 80 (mmHg)
